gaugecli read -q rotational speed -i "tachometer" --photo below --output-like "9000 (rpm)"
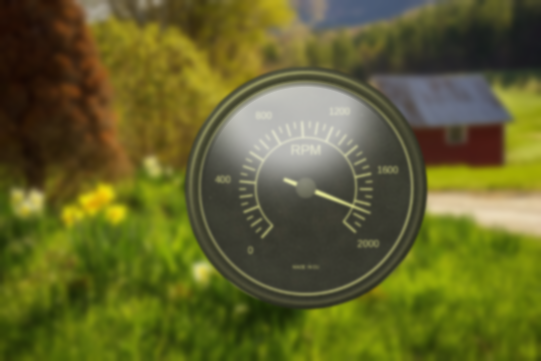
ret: 1850 (rpm)
